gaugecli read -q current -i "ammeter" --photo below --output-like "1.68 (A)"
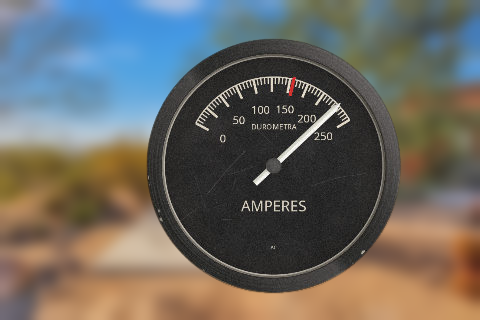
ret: 225 (A)
